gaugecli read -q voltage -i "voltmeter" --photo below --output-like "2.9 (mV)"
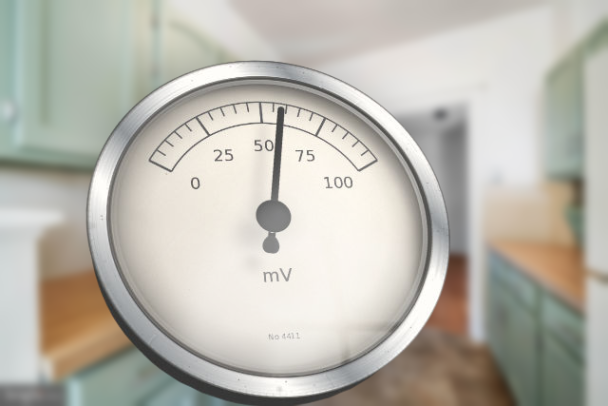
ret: 57.5 (mV)
